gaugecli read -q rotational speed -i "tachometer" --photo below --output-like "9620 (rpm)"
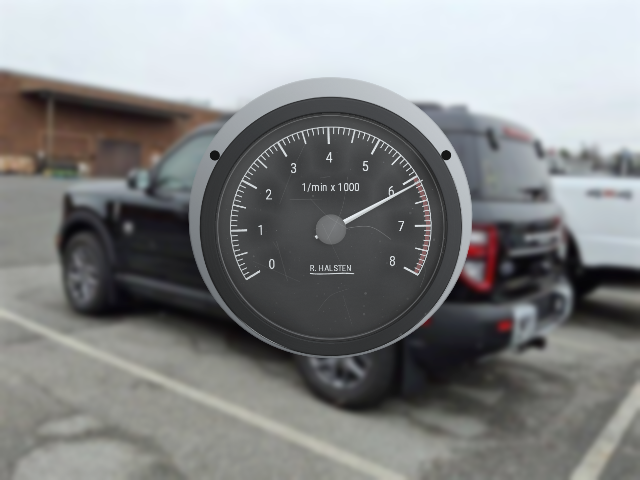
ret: 6100 (rpm)
